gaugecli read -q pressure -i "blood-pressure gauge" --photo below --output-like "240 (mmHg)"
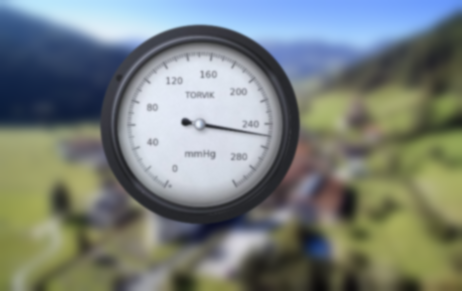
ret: 250 (mmHg)
